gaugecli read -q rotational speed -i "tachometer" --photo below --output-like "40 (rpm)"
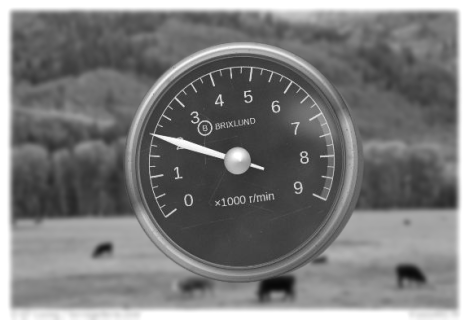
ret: 2000 (rpm)
